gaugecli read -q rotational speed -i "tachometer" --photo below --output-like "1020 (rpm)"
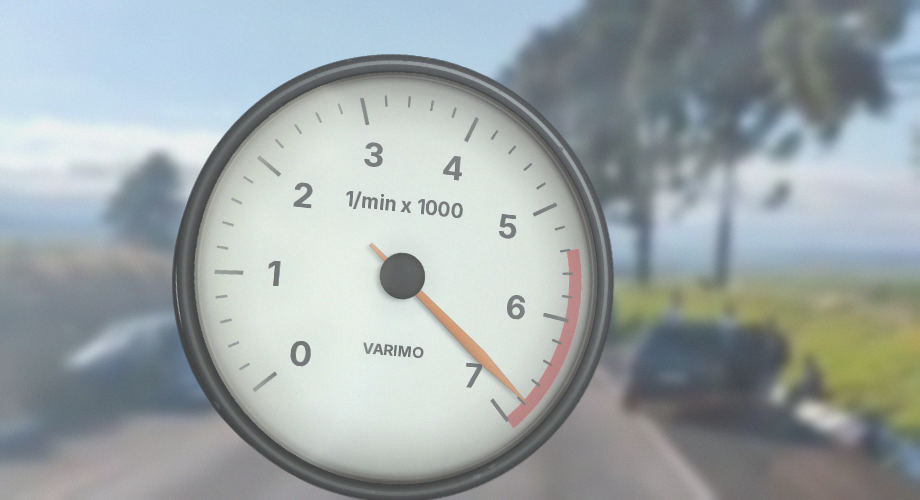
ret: 6800 (rpm)
